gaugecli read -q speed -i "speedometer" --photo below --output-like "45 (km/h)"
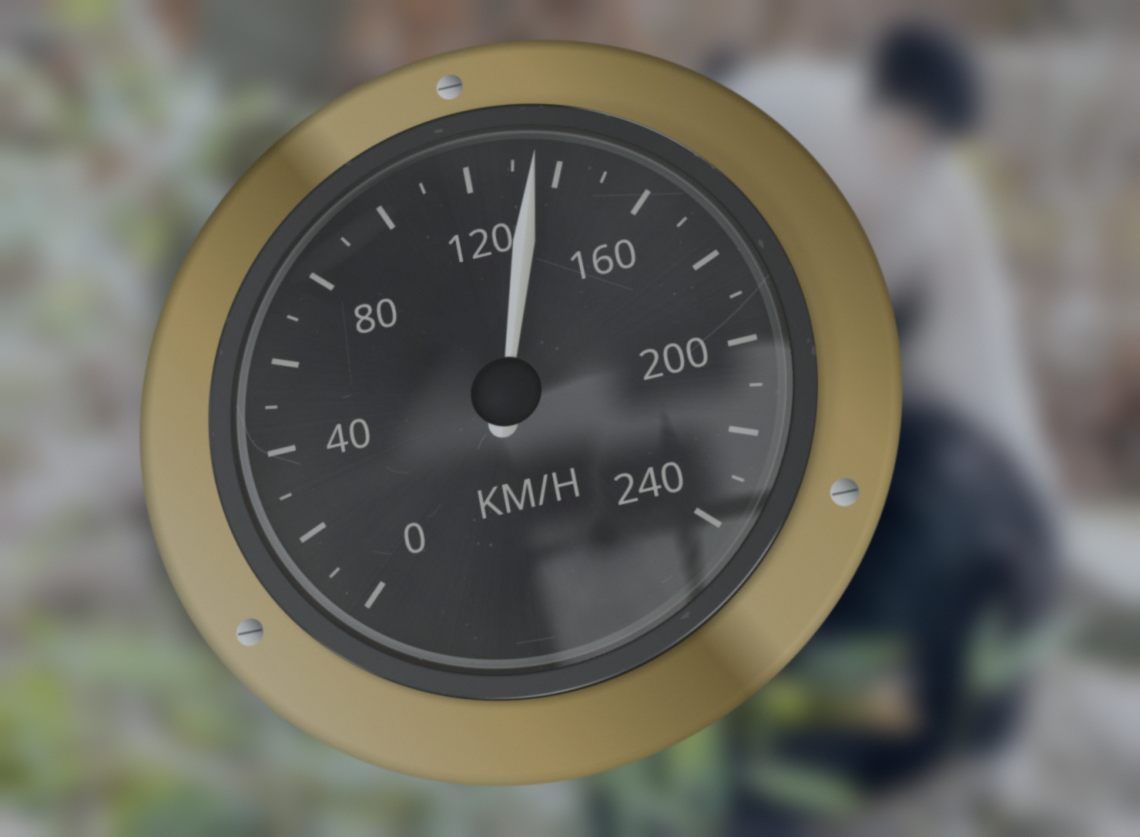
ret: 135 (km/h)
